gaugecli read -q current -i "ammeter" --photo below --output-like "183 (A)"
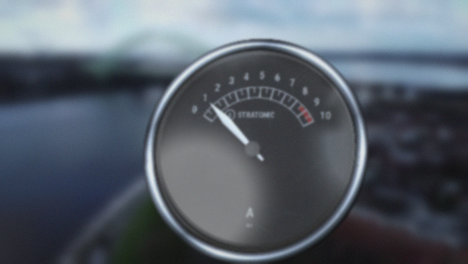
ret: 1 (A)
